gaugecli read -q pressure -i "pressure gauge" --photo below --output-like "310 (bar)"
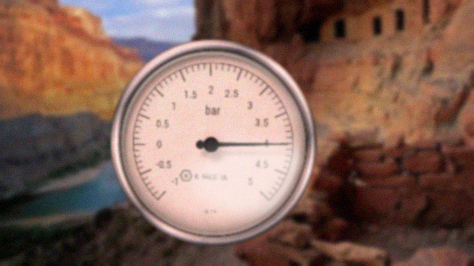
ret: 4 (bar)
